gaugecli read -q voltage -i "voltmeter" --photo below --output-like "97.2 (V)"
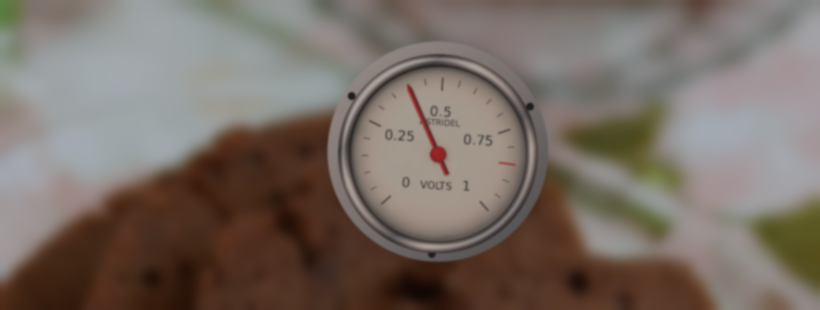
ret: 0.4 (V)
